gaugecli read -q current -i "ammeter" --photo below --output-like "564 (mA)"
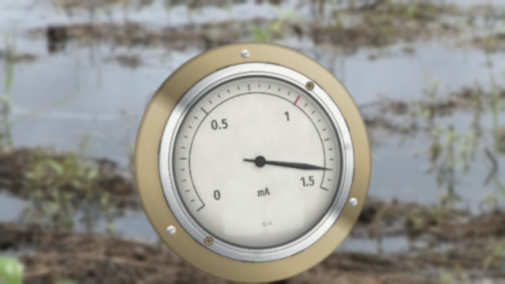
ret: 1.4 (mA)
